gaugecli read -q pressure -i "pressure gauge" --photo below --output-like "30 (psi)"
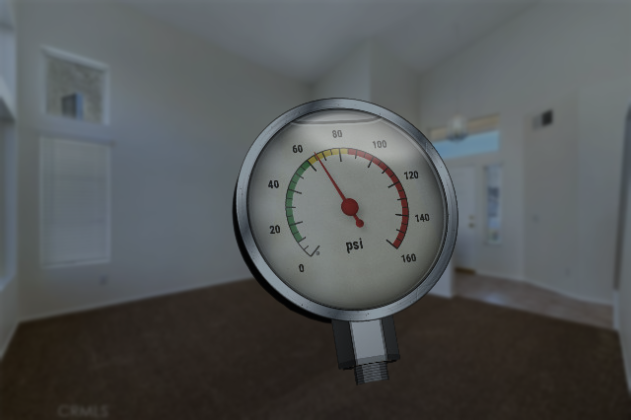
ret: 65 (psi)
